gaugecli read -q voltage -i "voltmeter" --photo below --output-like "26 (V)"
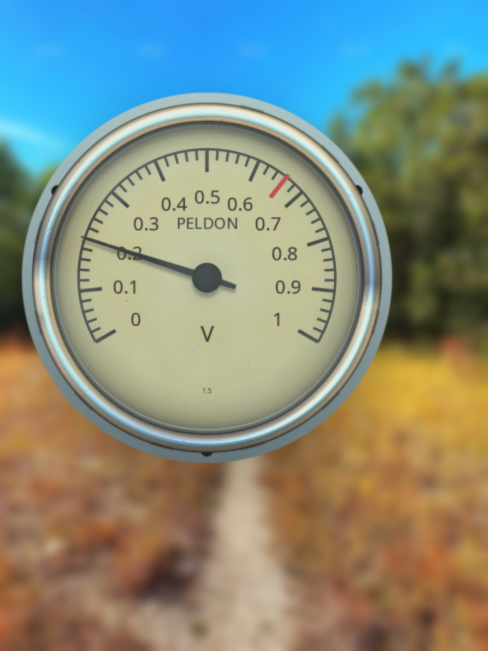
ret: 0.2 (V)
